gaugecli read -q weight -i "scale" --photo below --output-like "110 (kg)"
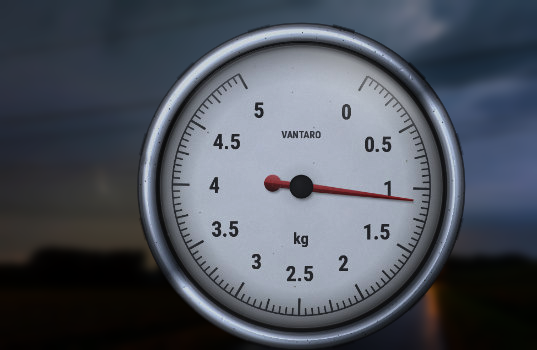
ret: 1.1 (kg)
